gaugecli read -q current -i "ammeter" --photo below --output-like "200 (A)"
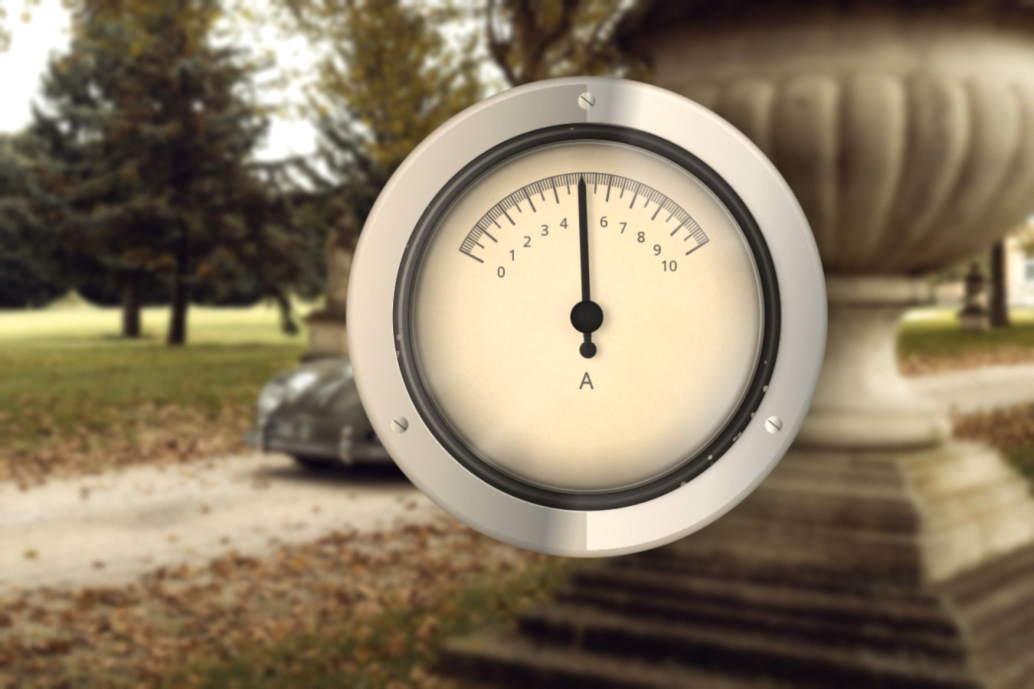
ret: 5 (A)
